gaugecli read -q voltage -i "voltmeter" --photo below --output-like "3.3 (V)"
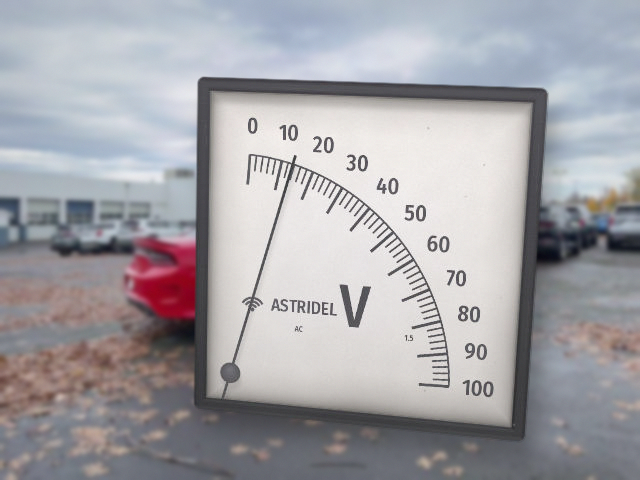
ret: 14 (V)
